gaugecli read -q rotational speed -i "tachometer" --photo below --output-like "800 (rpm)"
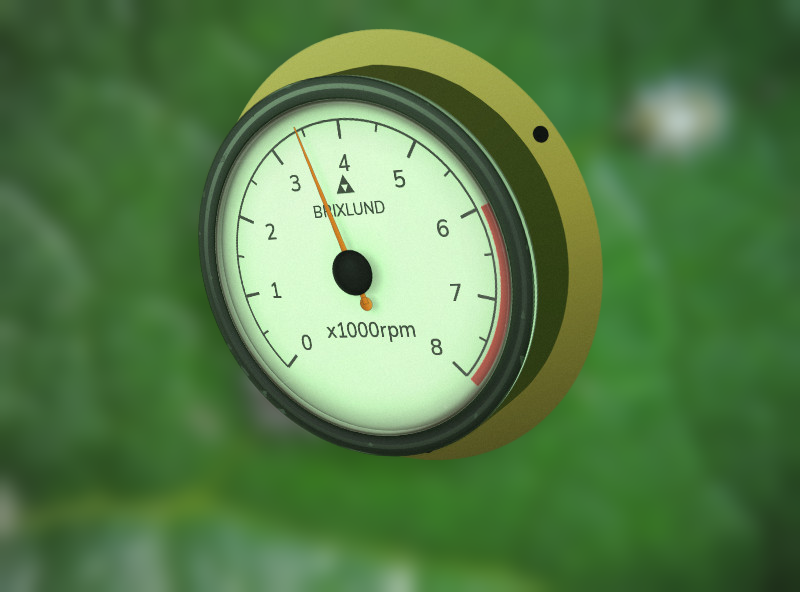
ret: 3500 (rpm)
